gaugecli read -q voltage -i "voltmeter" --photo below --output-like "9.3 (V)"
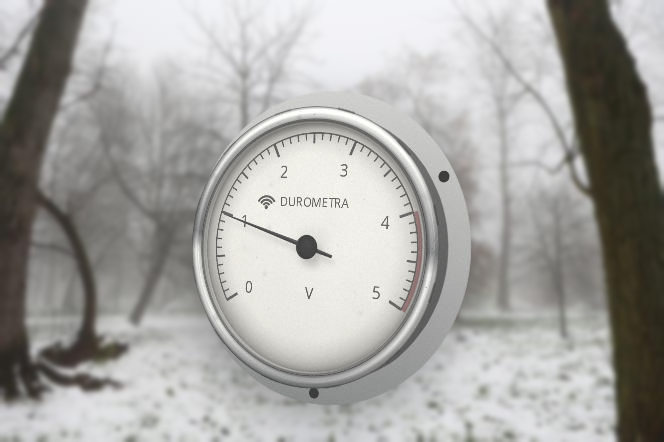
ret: 1 (V)
